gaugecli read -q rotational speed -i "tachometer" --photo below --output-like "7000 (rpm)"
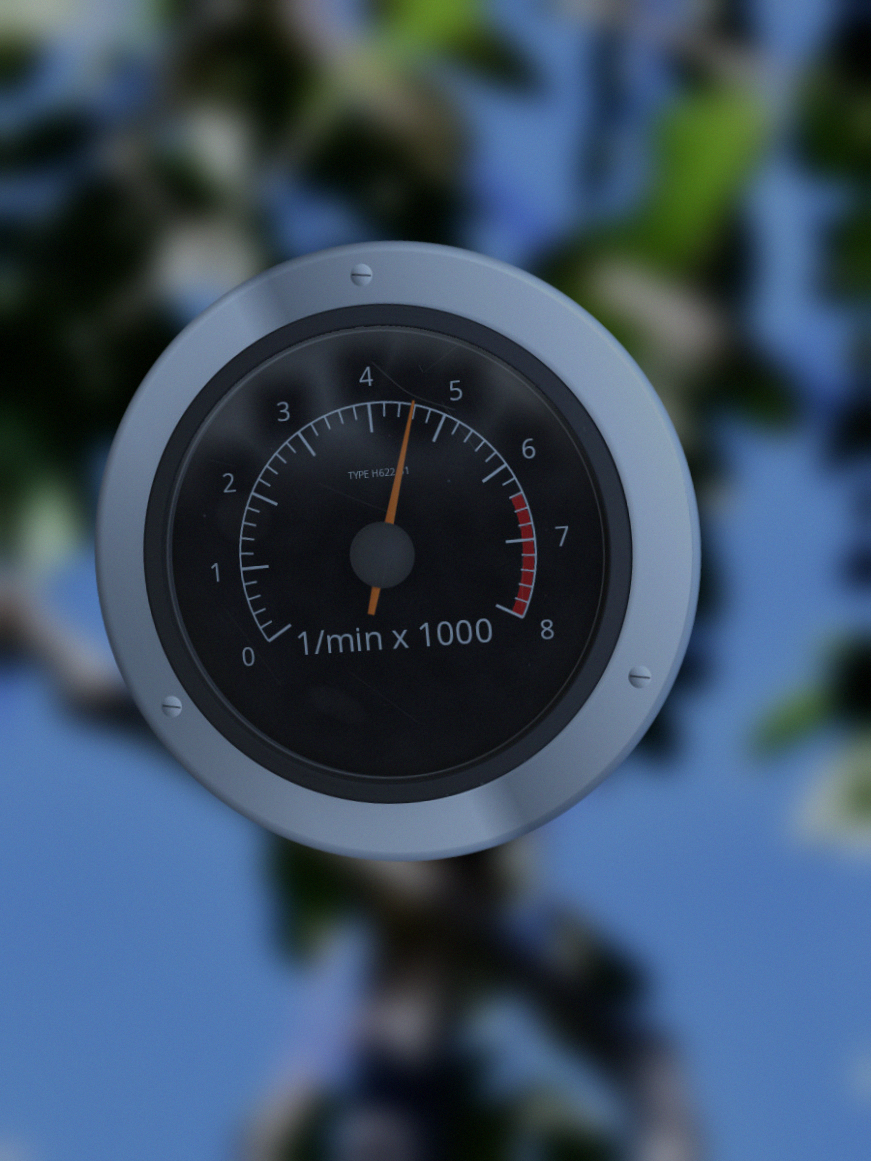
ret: 4600 (rpm)
